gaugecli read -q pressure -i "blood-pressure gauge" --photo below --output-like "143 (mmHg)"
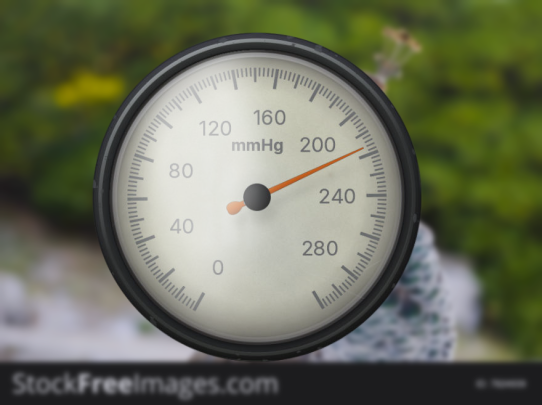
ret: 216 (mmHg)
